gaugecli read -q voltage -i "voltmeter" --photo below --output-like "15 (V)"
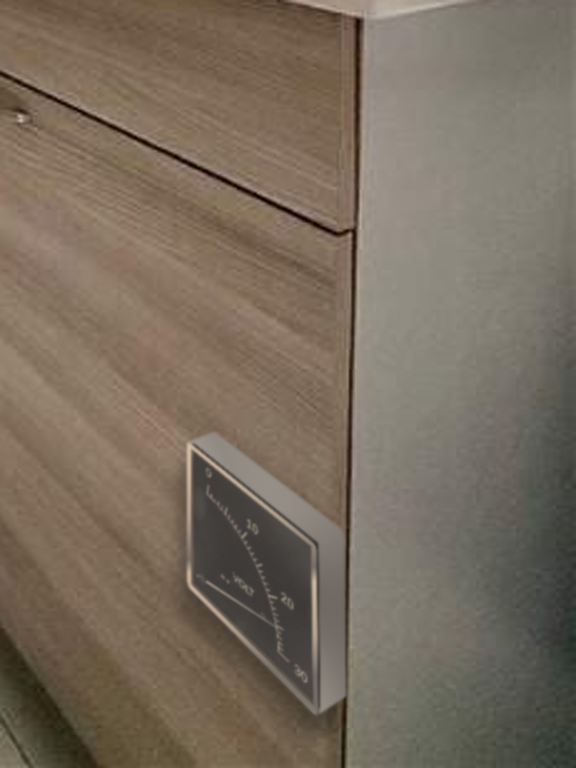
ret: 25 (V)
